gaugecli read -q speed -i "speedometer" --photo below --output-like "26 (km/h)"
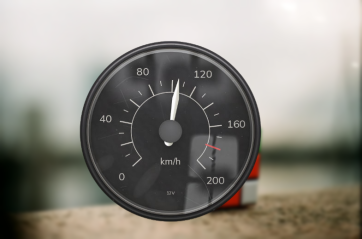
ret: 105 (km/h)
